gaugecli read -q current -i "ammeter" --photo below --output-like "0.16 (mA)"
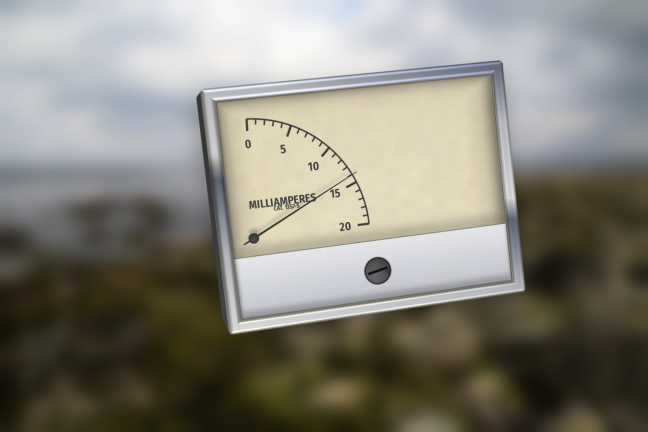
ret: 14 (mA)
